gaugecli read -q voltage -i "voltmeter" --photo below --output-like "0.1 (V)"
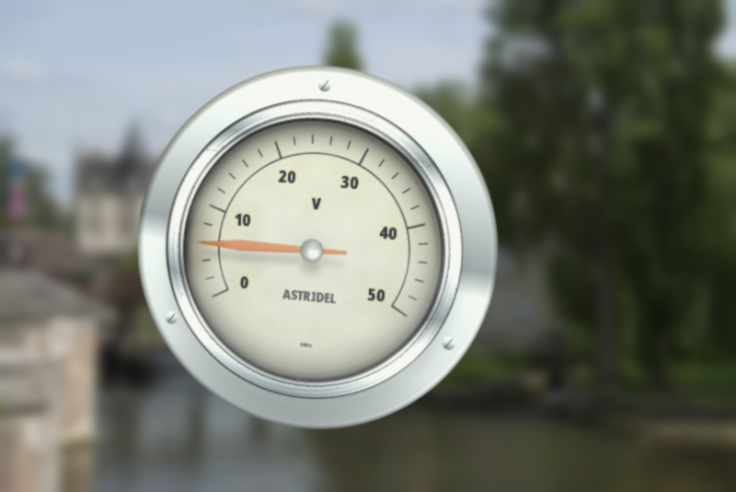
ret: 6 (V)
